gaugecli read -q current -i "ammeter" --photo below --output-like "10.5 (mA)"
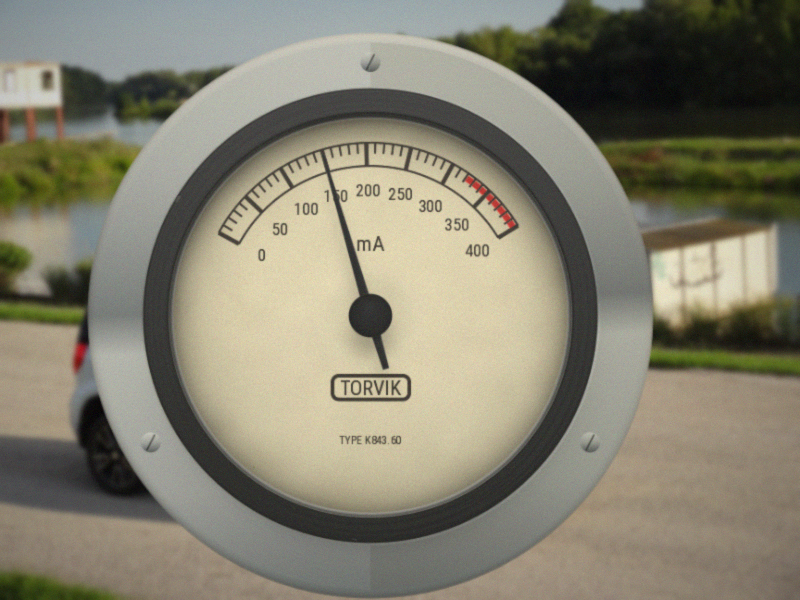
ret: 150 (mA)
